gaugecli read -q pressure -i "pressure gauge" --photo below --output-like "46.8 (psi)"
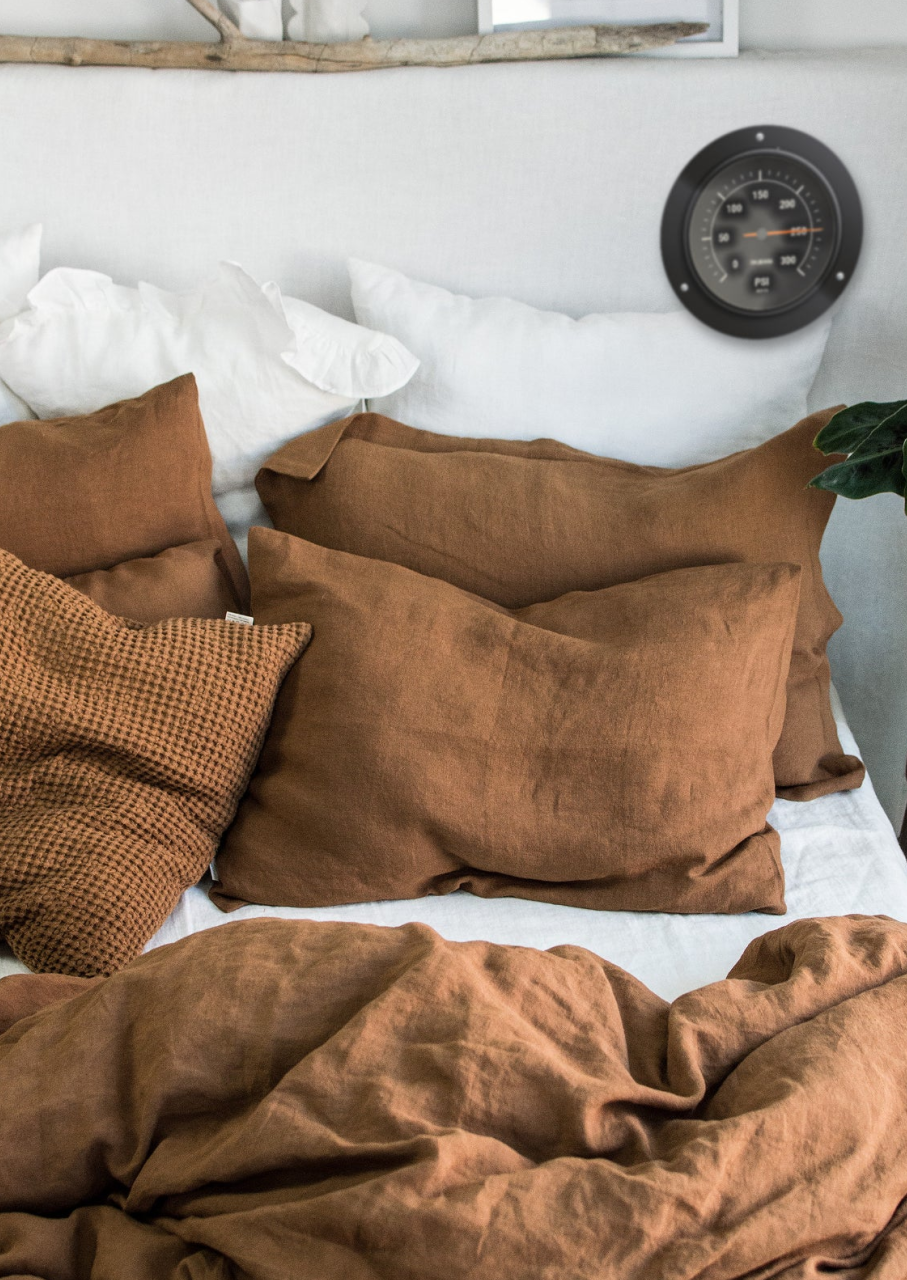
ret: 250 (psi)
